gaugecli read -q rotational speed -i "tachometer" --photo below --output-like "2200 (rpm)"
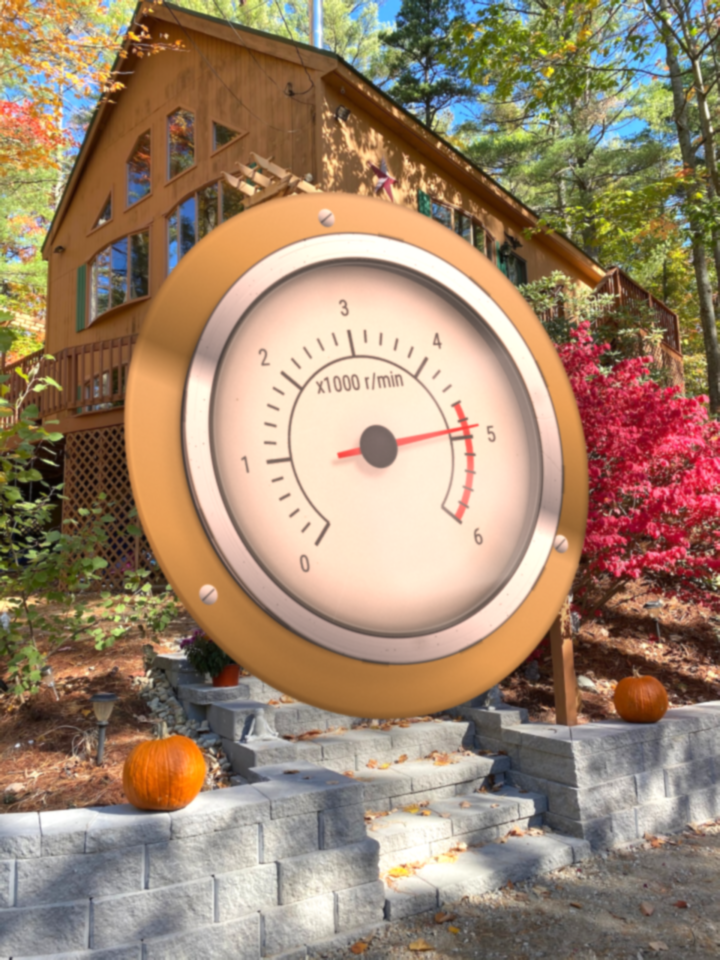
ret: 4900 (rpm)
